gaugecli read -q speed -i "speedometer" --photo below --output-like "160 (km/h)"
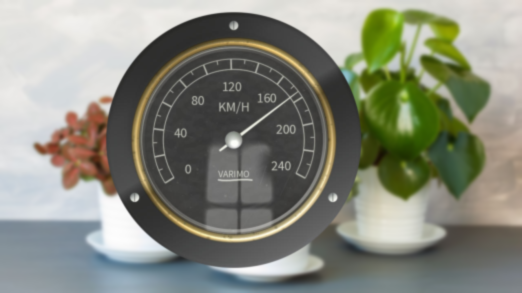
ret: 175 (km/h)
